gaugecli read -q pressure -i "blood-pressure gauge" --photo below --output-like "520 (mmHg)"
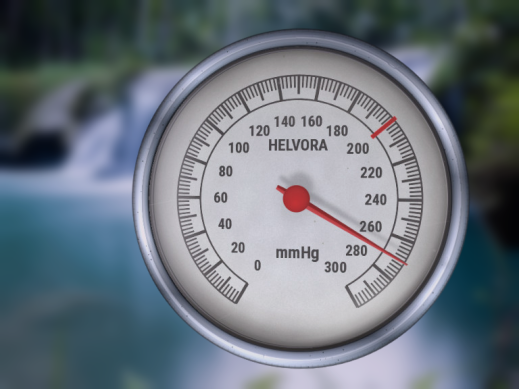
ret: 270 (mmHg)
